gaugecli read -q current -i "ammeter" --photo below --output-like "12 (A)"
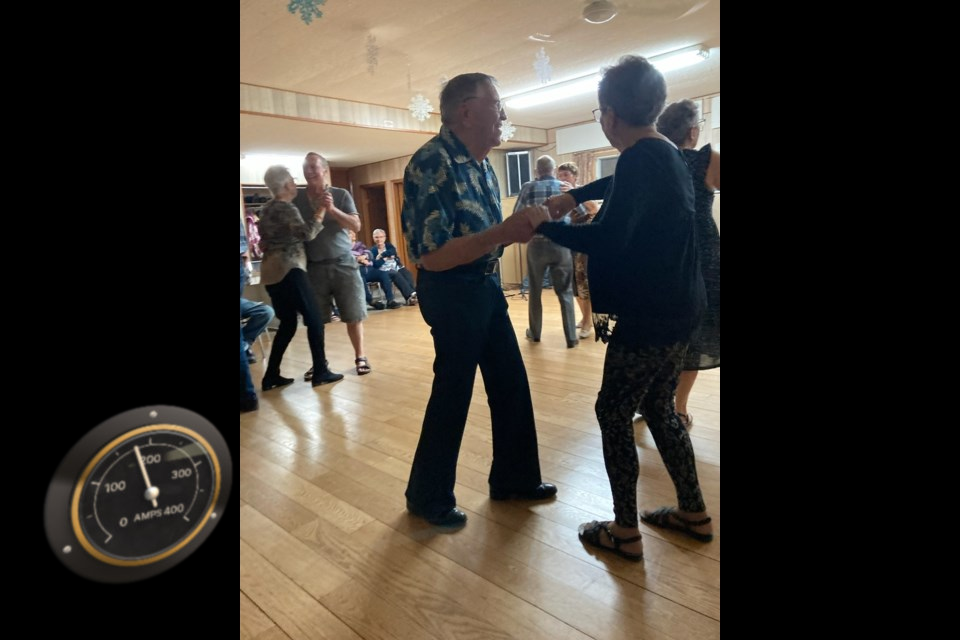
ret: 175 (A)
